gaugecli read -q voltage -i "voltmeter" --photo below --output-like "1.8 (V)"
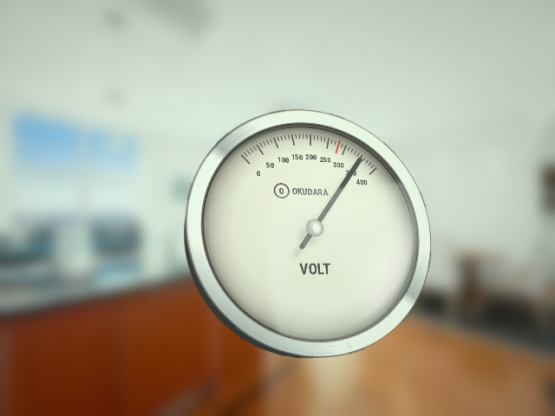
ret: 350 (V)
